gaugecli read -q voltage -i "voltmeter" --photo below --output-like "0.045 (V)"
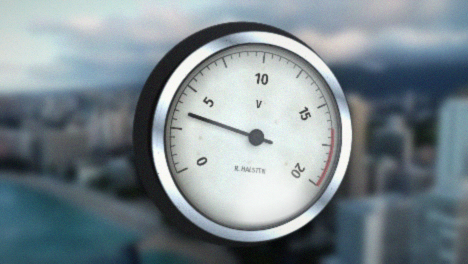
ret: 3.5 (V)
